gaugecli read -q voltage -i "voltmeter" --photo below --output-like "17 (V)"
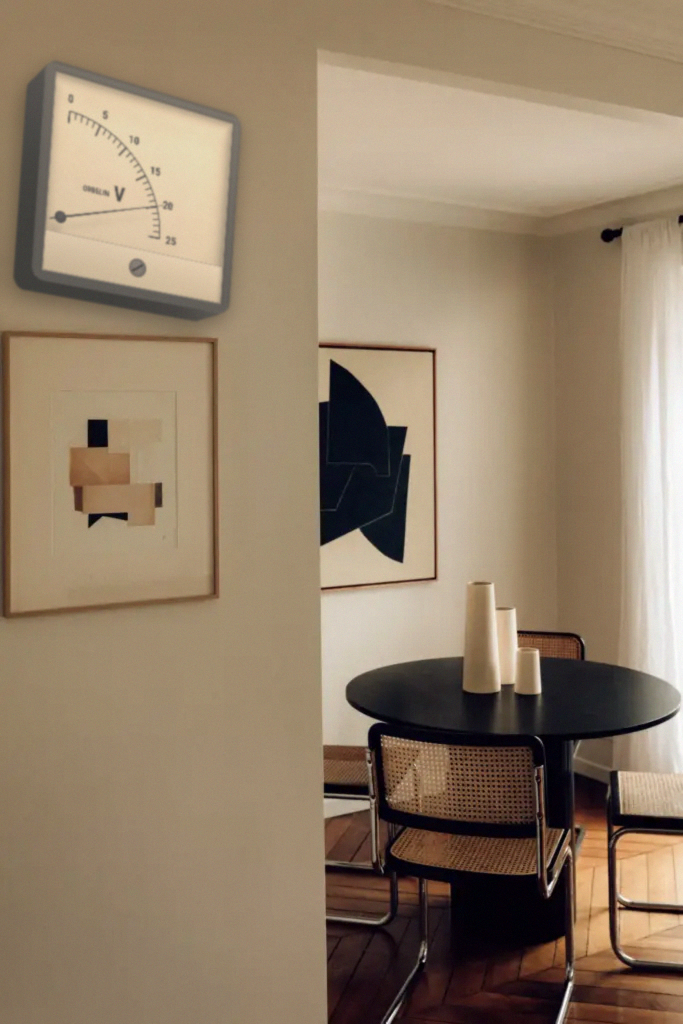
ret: 20 (V)
